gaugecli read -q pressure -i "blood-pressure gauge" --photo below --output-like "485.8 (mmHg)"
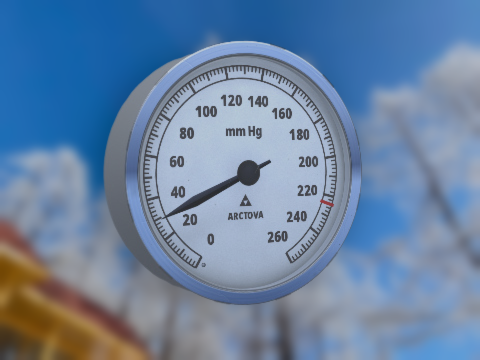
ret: 30 (mmHg)
